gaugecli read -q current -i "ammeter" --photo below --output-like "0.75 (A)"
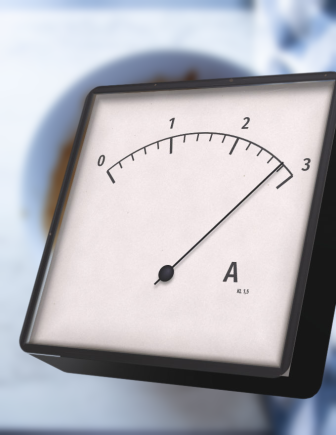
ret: 2.8 (A)
